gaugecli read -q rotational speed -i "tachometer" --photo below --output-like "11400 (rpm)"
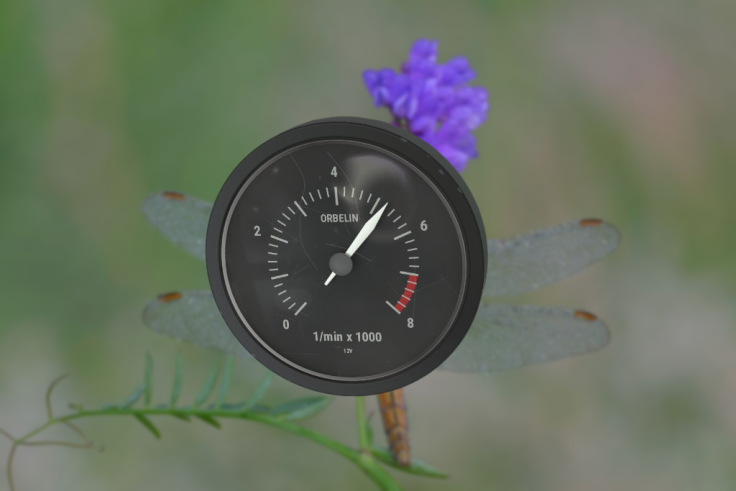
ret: 5200 (rpm)
